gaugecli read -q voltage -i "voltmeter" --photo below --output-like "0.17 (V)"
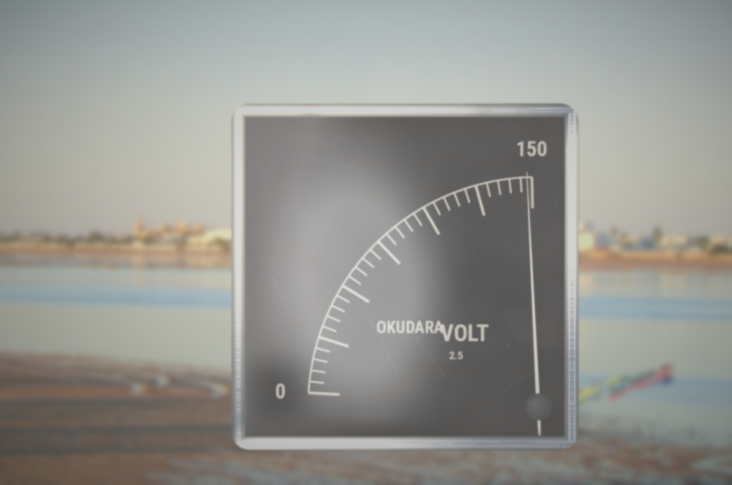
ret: 147.5 (V)
